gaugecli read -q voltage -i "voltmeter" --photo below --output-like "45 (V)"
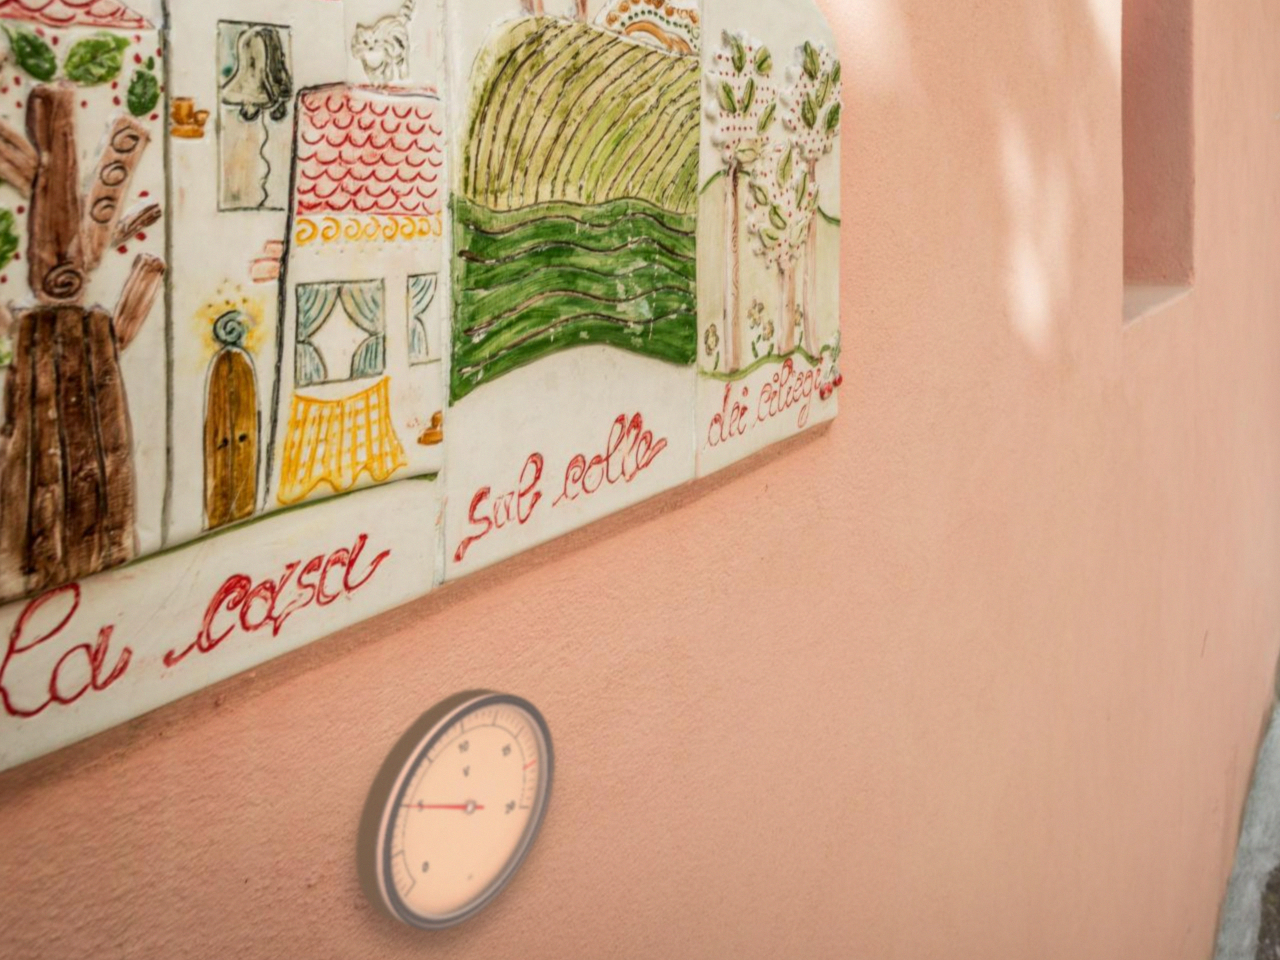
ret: 5 (V)
